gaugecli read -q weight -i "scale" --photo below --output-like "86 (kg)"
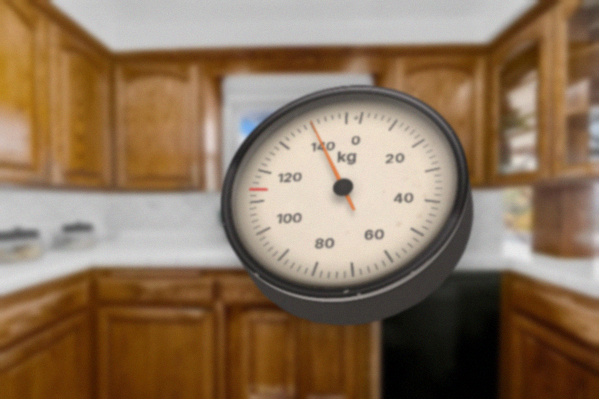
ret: 140 (kg)
